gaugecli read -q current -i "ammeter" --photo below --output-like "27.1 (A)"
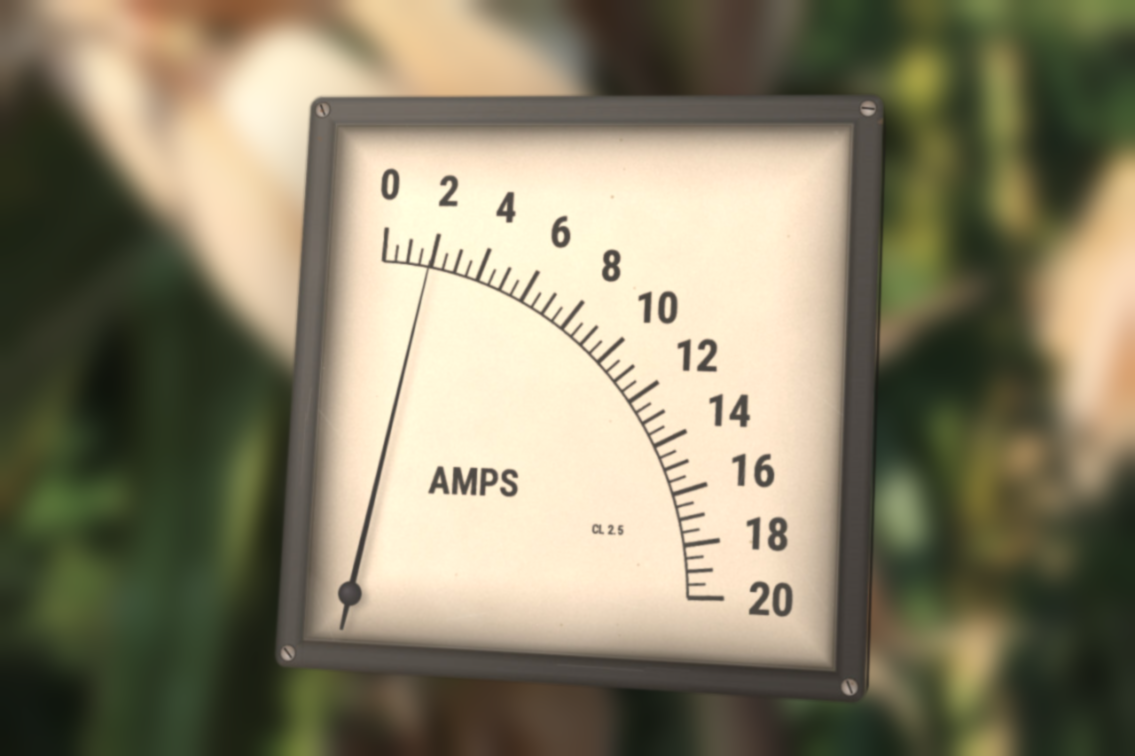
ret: 2 (A)
